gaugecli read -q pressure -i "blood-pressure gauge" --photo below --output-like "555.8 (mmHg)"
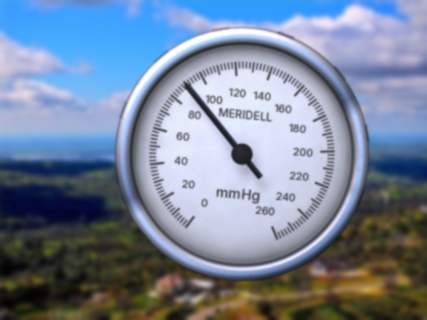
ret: 90 (mmHg)
